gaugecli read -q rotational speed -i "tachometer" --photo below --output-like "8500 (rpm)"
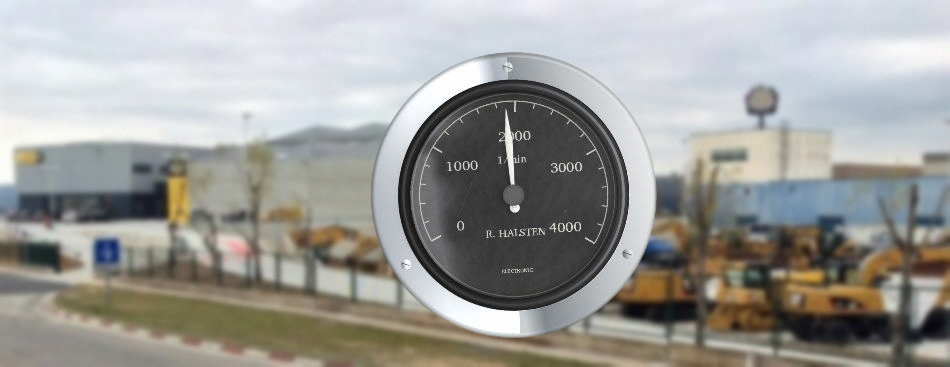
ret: 1900 (rpm)
